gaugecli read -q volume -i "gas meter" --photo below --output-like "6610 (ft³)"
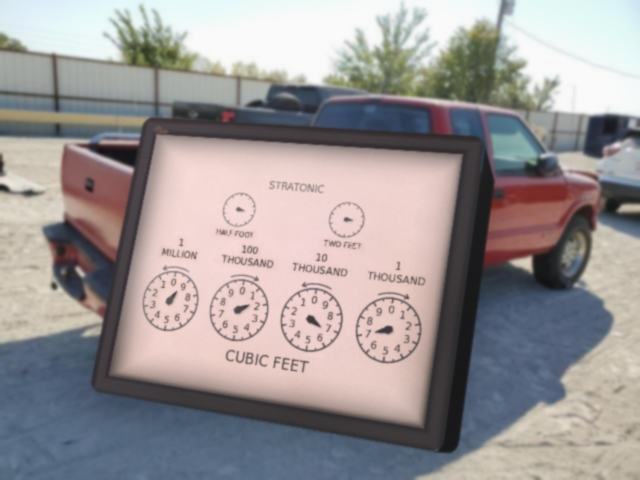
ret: 916700 (ft³)
